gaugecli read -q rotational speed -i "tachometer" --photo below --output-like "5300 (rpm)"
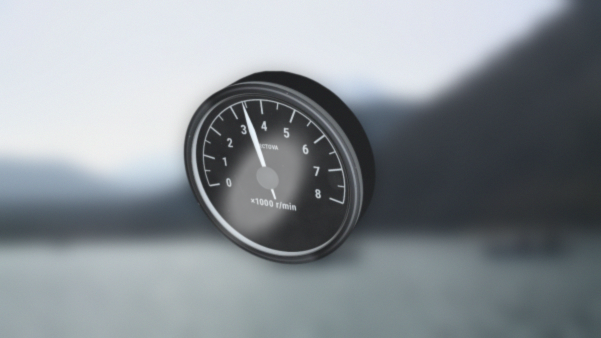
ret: 3500 (rpm)
